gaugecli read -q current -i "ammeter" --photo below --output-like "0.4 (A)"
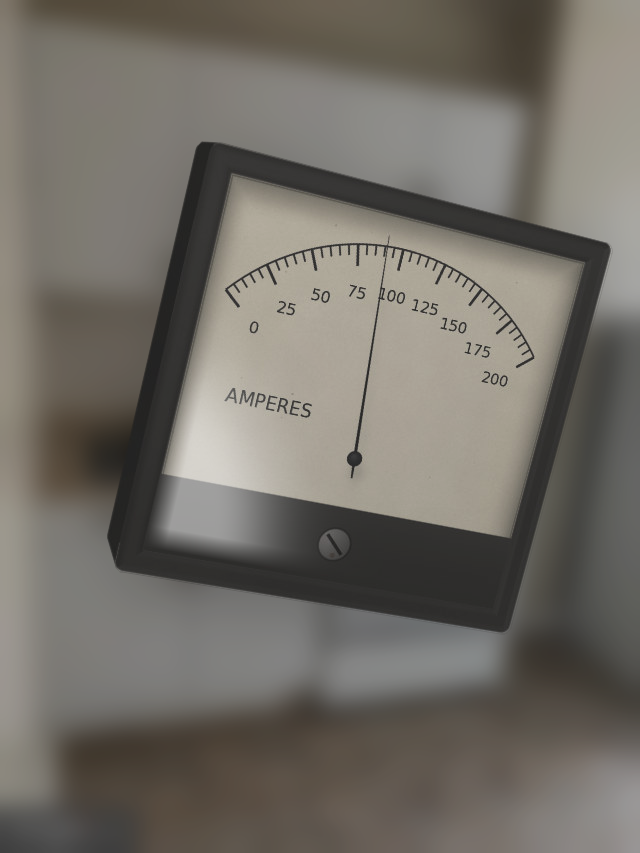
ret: 90 (A)
